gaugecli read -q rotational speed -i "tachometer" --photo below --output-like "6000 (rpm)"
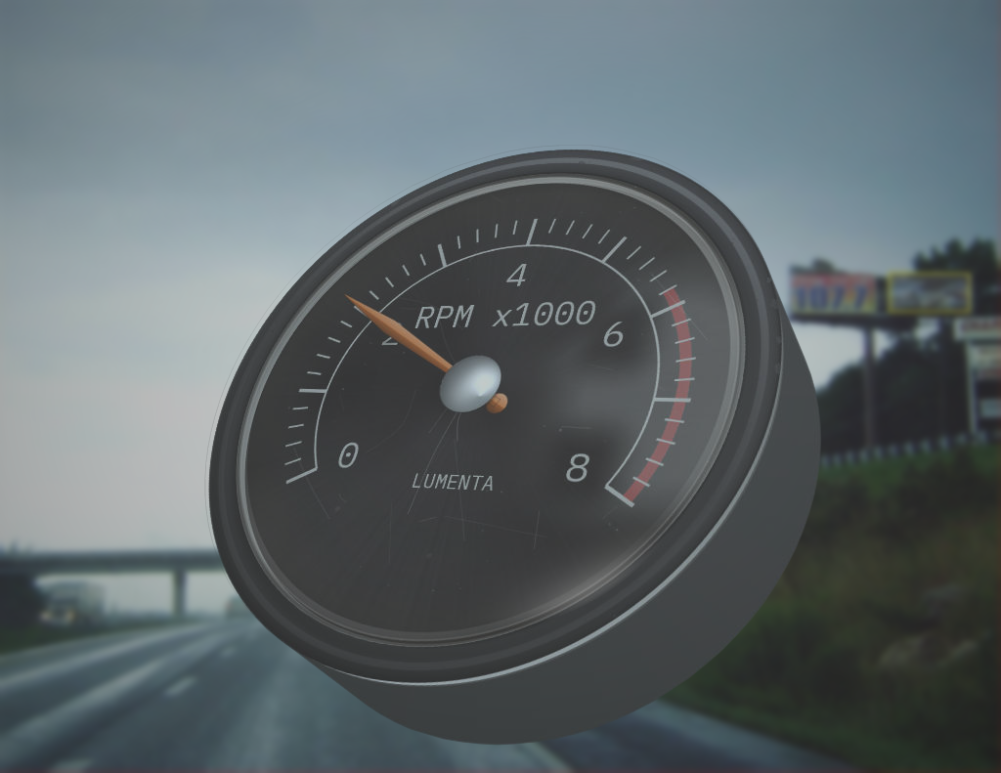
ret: 2000 (rpm)
